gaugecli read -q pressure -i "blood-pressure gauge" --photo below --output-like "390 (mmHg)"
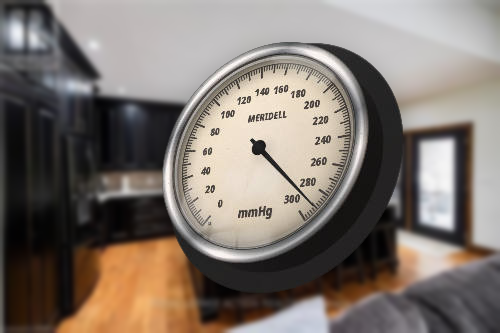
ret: 290 (mmHg)
